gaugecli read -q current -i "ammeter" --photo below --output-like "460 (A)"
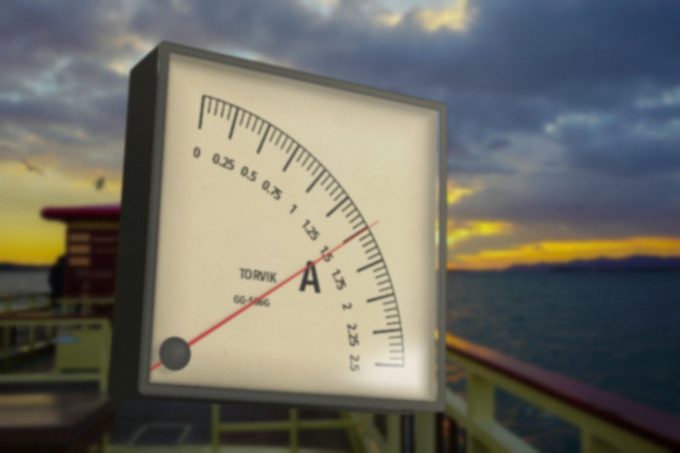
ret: 1.5 (A)
